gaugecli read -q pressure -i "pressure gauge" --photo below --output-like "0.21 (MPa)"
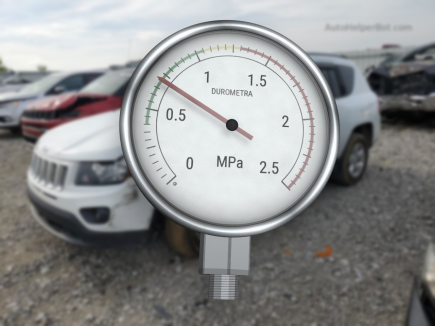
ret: 0.7 (MPa)
